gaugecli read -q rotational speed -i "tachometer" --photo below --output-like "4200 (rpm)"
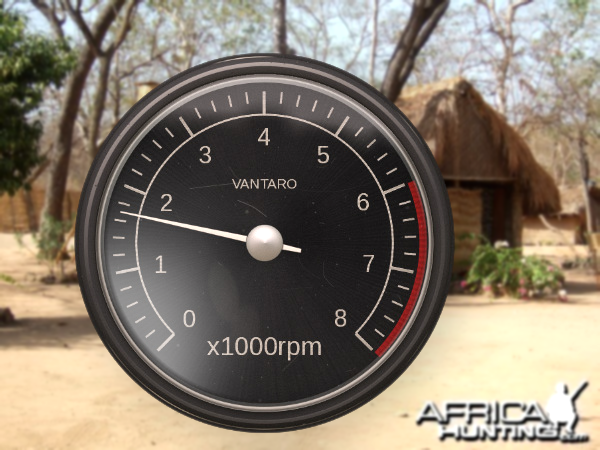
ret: 1700 (rpm)
